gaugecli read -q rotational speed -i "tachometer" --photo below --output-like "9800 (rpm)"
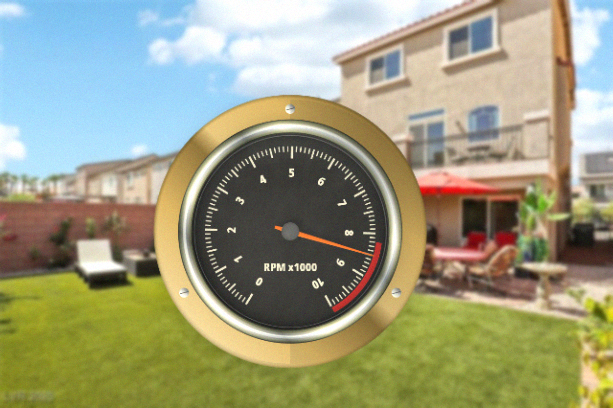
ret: 8500 (rpm)
